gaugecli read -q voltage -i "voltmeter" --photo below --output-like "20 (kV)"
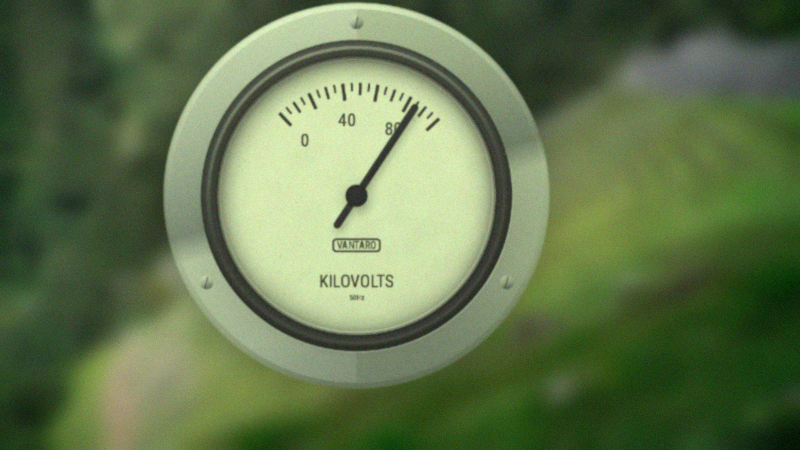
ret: 85 (kV)
